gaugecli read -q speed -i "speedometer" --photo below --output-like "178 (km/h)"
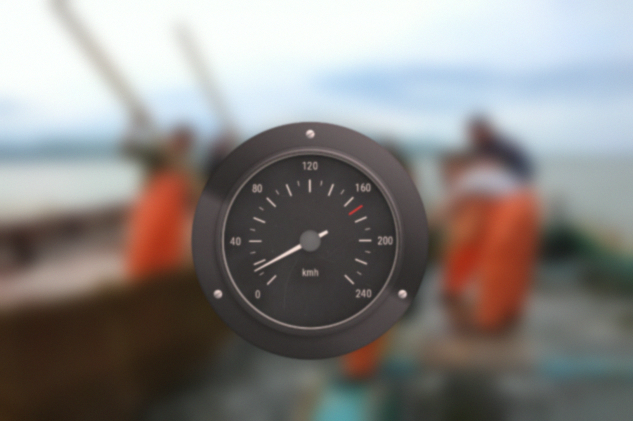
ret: 15 (km/h)
